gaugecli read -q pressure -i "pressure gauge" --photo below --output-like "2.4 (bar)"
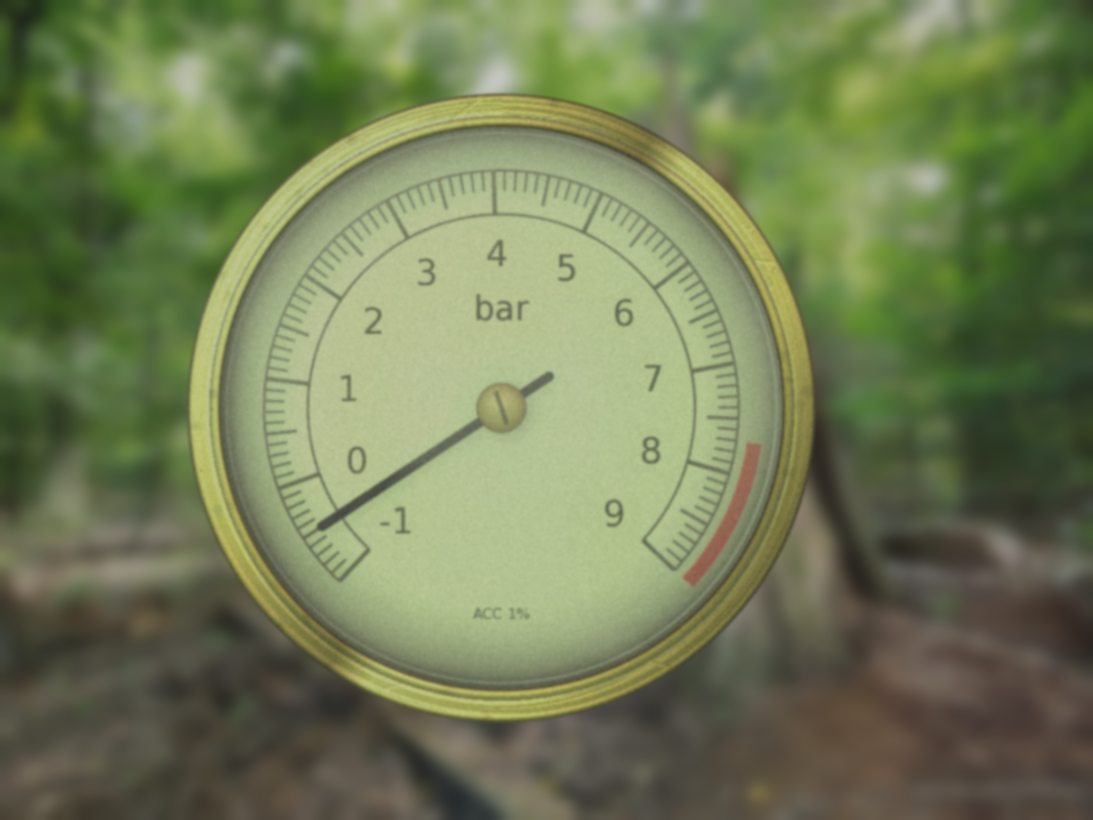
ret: -0.5 (bar)
